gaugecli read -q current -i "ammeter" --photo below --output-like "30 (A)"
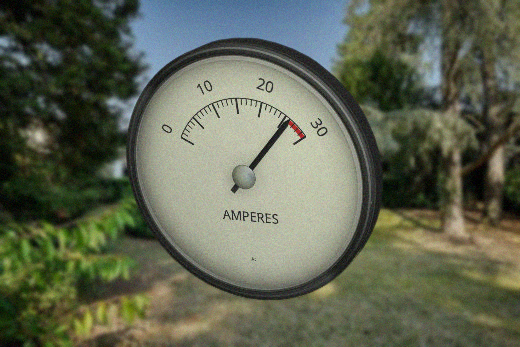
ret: 26 (A)
